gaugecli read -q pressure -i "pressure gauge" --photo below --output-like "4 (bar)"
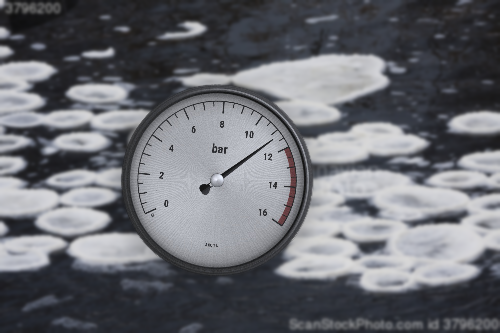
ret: 11.25 (bar)
